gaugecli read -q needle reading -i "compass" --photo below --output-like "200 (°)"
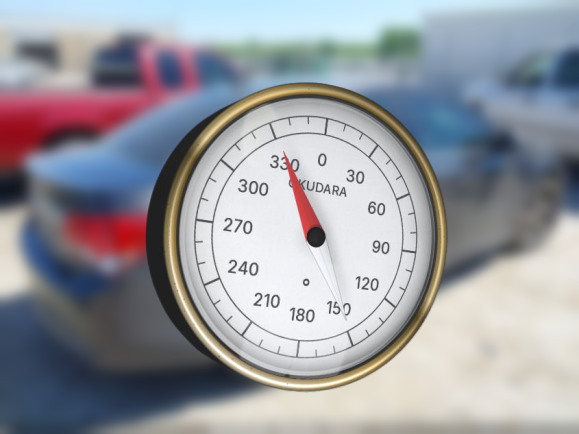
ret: 330 (°)
